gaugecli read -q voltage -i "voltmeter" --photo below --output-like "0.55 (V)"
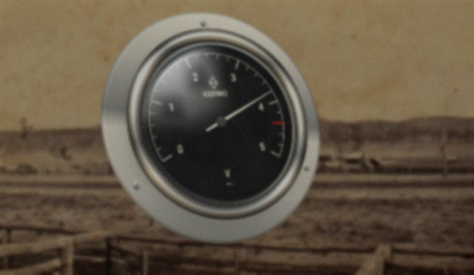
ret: 3.8 (V)
